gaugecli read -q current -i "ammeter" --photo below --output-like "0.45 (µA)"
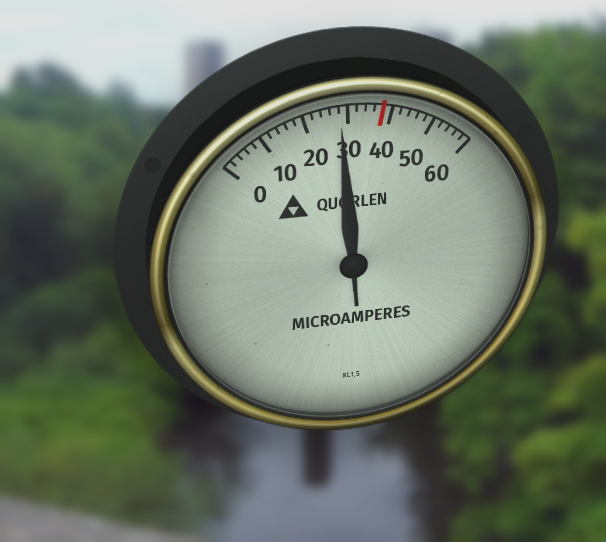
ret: 28 (µA)
